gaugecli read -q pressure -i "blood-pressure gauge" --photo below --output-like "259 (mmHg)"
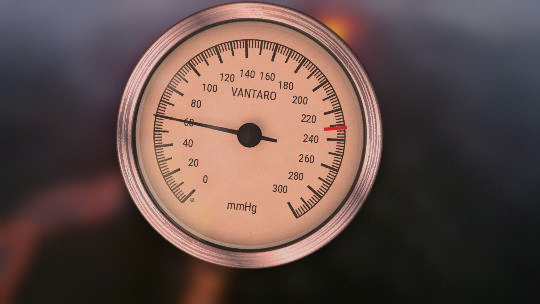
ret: 60 (mmHg)
